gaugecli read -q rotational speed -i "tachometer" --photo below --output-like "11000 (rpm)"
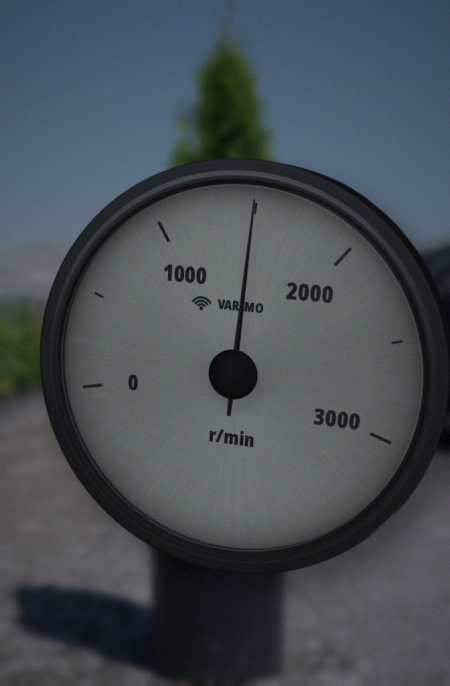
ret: 1500 (rpm)
